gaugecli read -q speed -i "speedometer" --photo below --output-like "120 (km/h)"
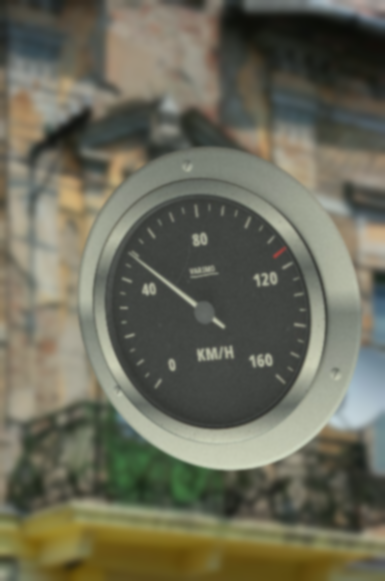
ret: 50 (km/h)
